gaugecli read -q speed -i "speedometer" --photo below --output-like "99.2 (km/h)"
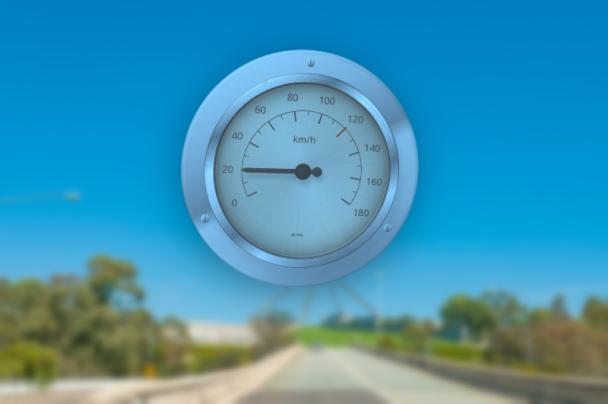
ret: 20 (km/h)
